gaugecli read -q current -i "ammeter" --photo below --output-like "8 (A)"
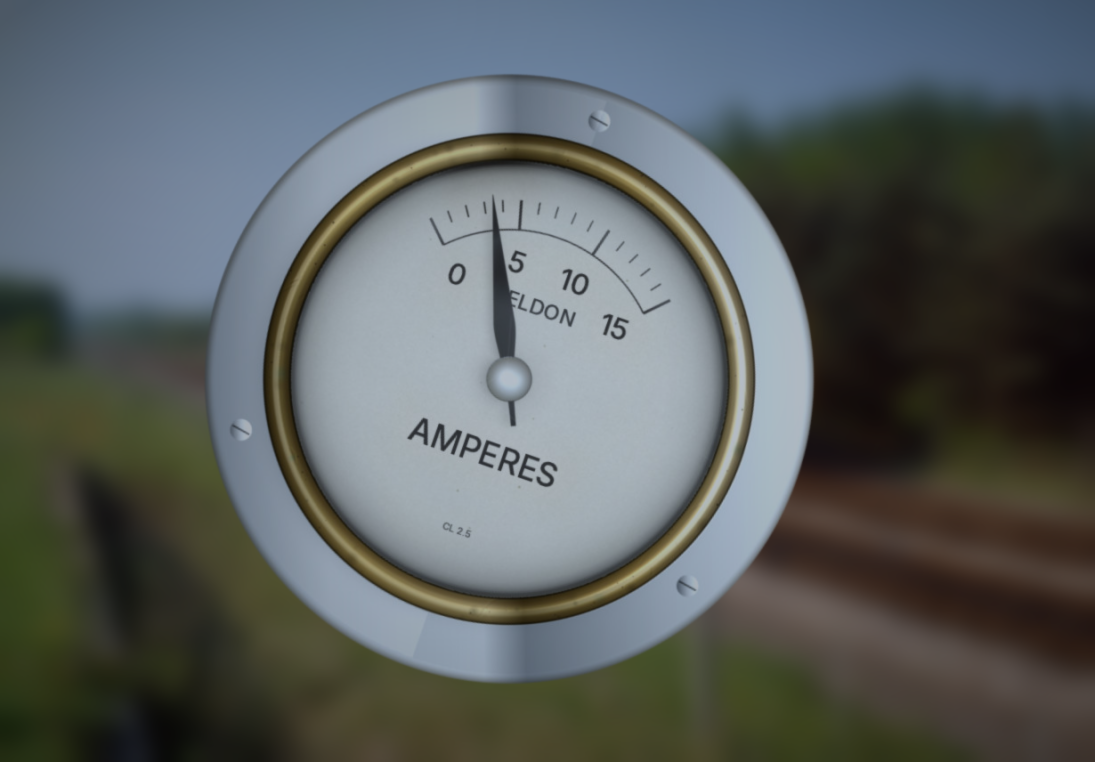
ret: 3.5 (A)
